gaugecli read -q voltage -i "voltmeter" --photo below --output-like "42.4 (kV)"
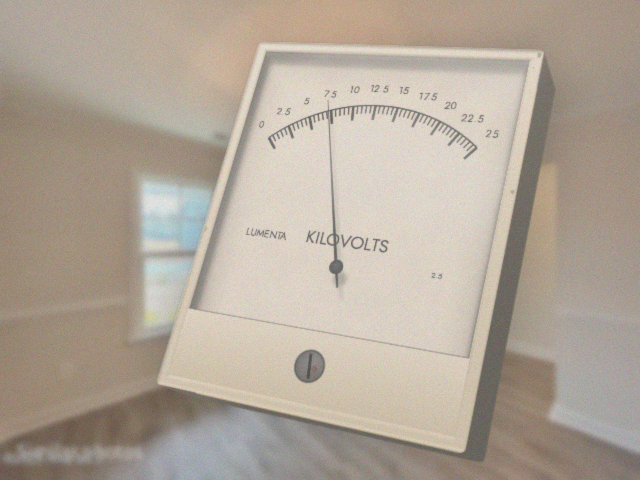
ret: 7.5 (kV)
